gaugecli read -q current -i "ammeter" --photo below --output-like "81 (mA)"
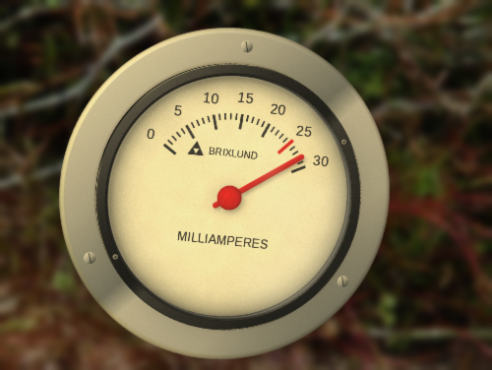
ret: 28 (mA)
